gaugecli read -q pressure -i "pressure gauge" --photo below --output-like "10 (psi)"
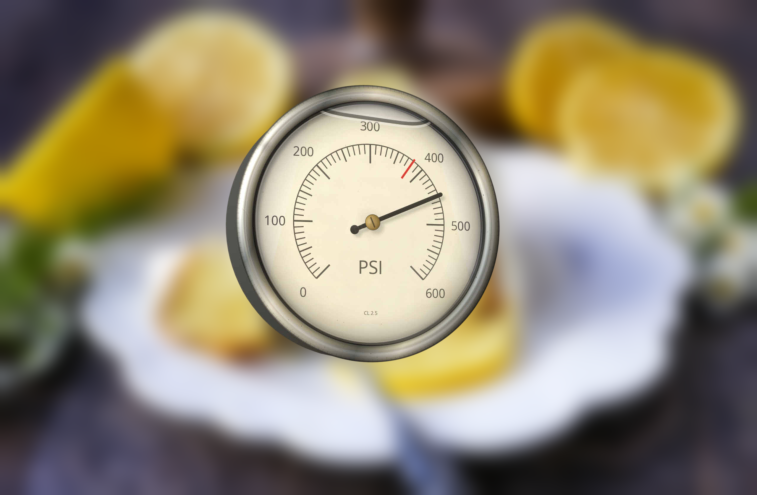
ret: 450 (psi)
